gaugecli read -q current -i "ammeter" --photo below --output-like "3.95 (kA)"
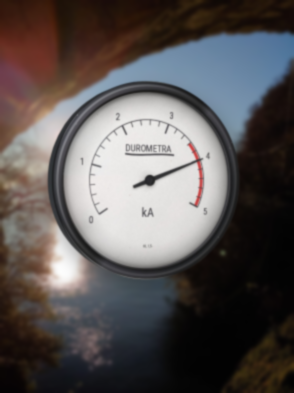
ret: 4 (kA)
